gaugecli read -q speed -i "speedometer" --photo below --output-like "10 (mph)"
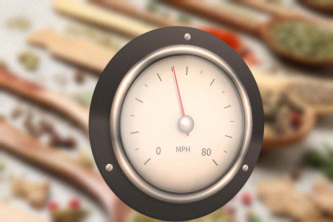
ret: 35 (mph)
